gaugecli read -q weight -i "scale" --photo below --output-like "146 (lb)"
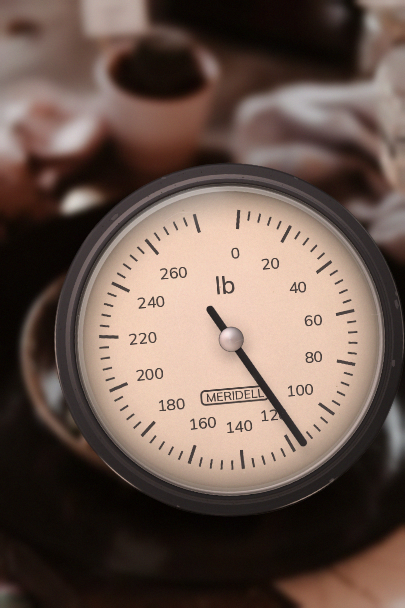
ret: 116 (lb)
